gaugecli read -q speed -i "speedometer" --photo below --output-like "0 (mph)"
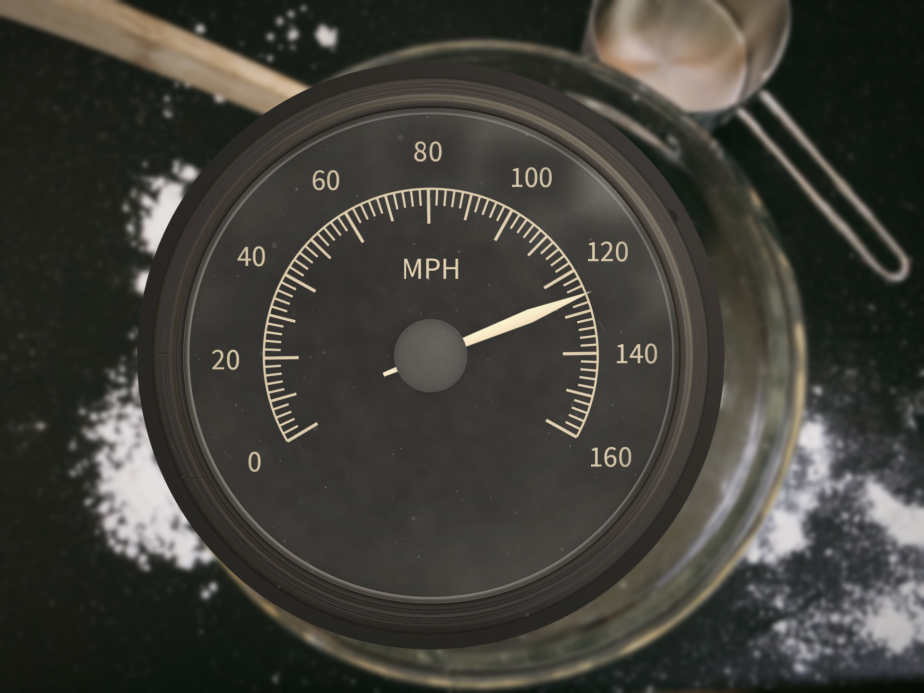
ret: 126 (mph)
